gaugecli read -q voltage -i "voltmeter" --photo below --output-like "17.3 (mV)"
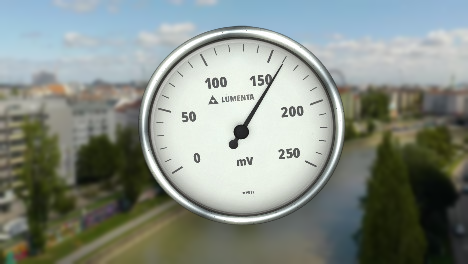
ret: 160 (mV)
